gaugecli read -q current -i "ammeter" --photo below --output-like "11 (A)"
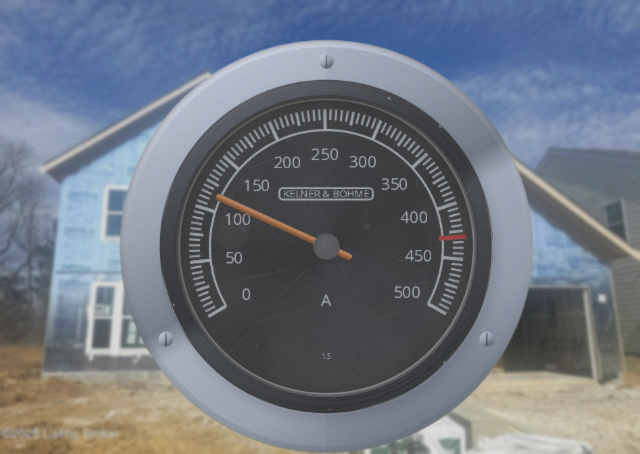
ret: 115 (A)
